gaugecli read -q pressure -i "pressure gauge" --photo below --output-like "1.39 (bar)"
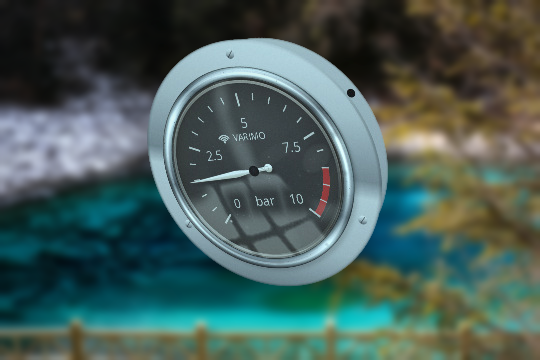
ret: 1.5 (bar)
